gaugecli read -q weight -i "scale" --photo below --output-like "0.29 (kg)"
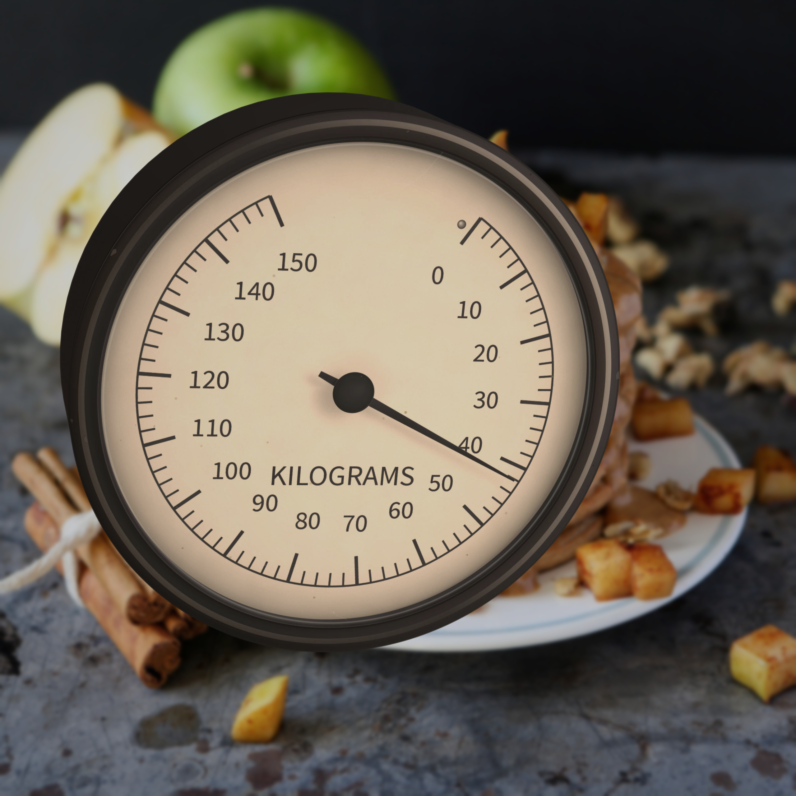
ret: 42 (kg)
